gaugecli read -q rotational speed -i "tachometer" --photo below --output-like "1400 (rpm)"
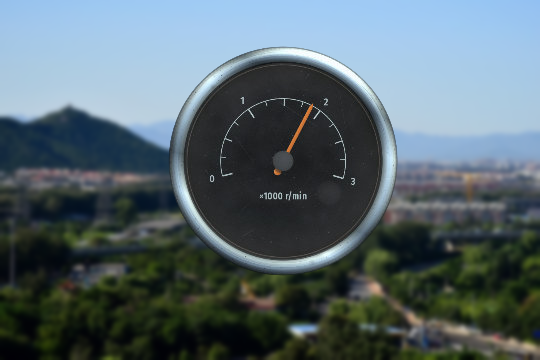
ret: 1875 (rpm)
